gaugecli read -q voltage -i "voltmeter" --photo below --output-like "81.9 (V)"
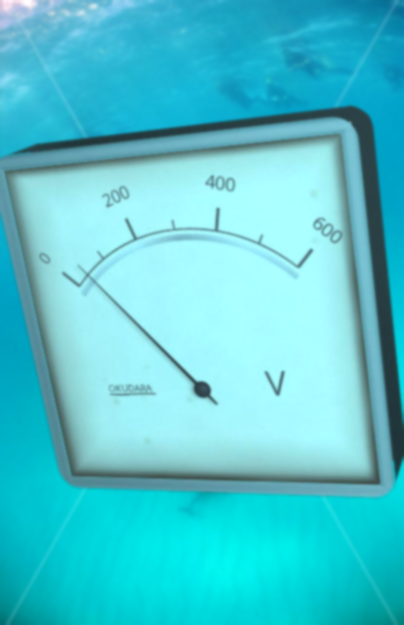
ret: 50 (V)
